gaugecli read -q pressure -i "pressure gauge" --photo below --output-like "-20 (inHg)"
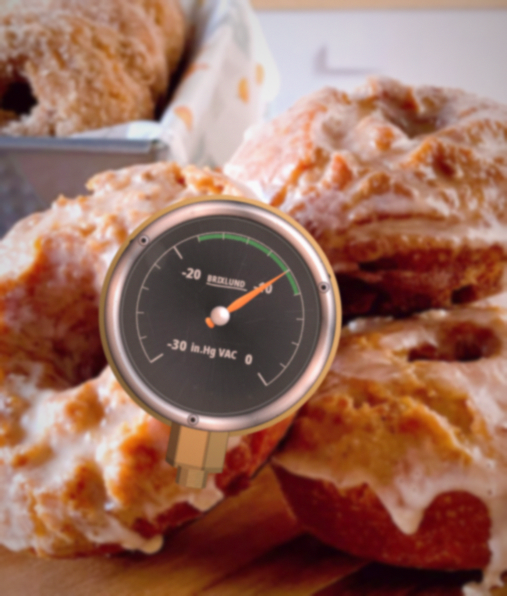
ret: -10 (inHg)
